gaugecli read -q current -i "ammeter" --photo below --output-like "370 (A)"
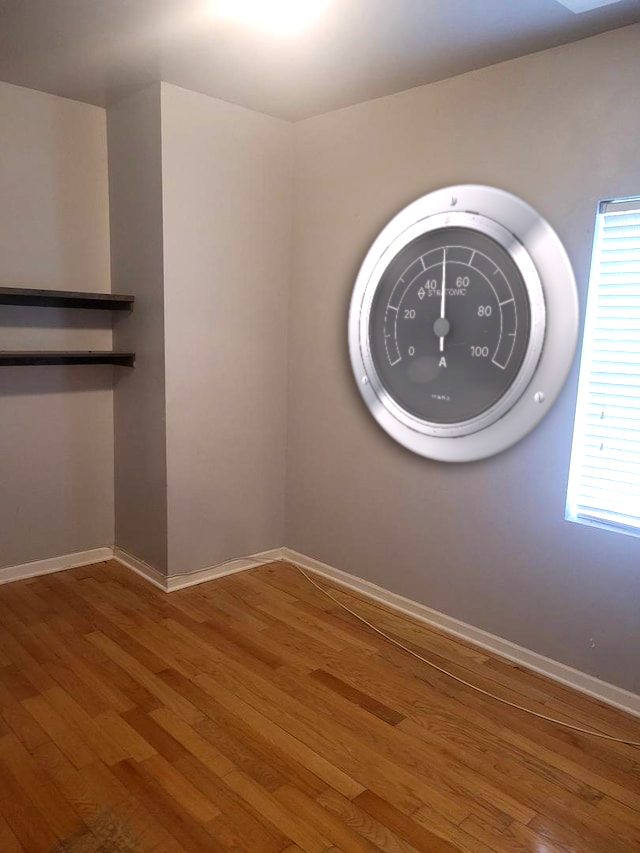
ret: 50 (A)
